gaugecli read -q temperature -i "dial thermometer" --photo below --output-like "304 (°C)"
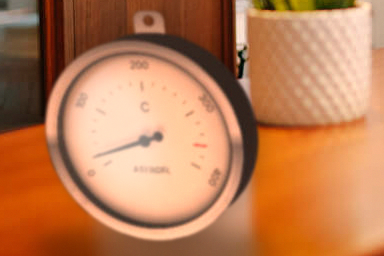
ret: 20 (°C)
